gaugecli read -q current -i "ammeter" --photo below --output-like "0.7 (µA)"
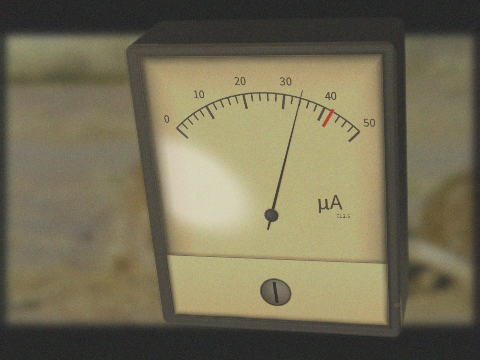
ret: 34 (µA)
